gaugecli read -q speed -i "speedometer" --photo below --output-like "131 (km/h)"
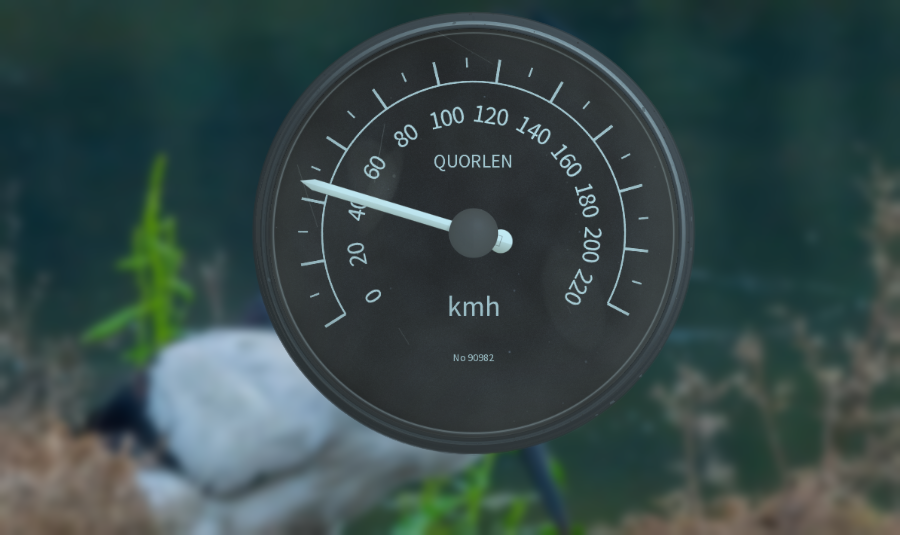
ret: 45 (km/h)
